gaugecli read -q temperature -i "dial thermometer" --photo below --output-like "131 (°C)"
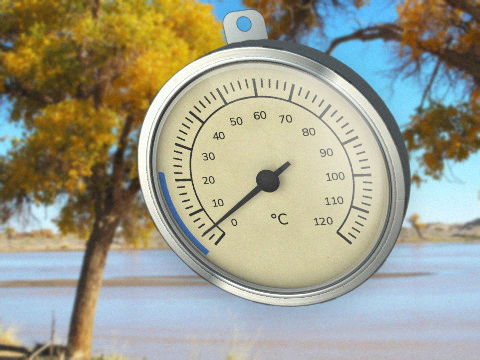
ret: 4 (°C)
